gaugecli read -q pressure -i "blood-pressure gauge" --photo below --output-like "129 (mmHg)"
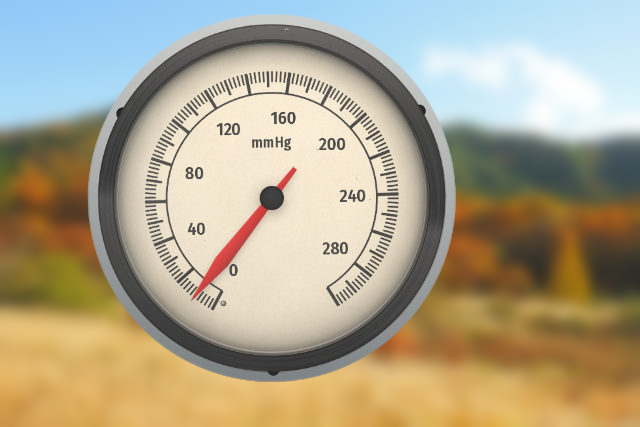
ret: 10 (mmHg)
